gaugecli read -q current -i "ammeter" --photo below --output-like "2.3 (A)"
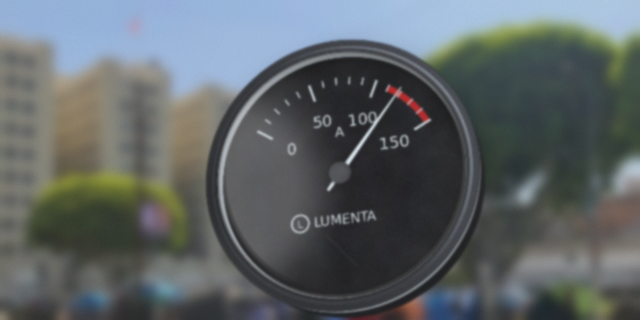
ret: 120 (A)
